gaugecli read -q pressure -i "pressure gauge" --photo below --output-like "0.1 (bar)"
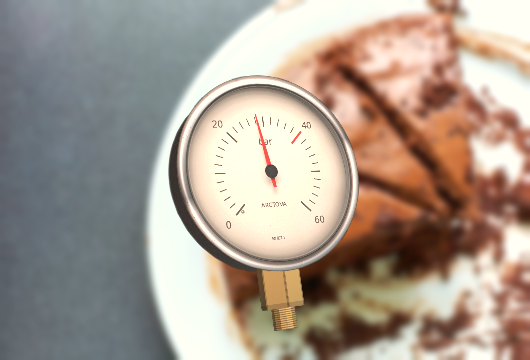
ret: 28 (bar)
